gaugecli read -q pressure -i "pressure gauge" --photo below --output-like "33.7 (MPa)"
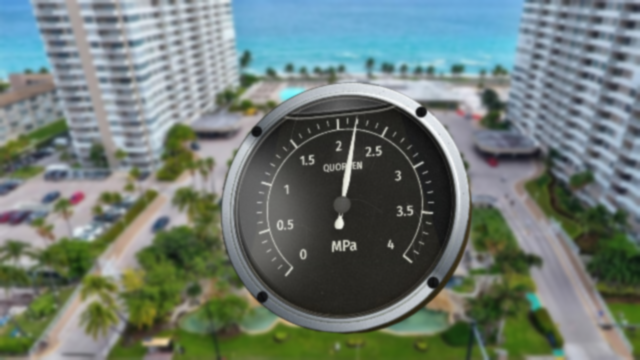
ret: 2.2 (MPa)
